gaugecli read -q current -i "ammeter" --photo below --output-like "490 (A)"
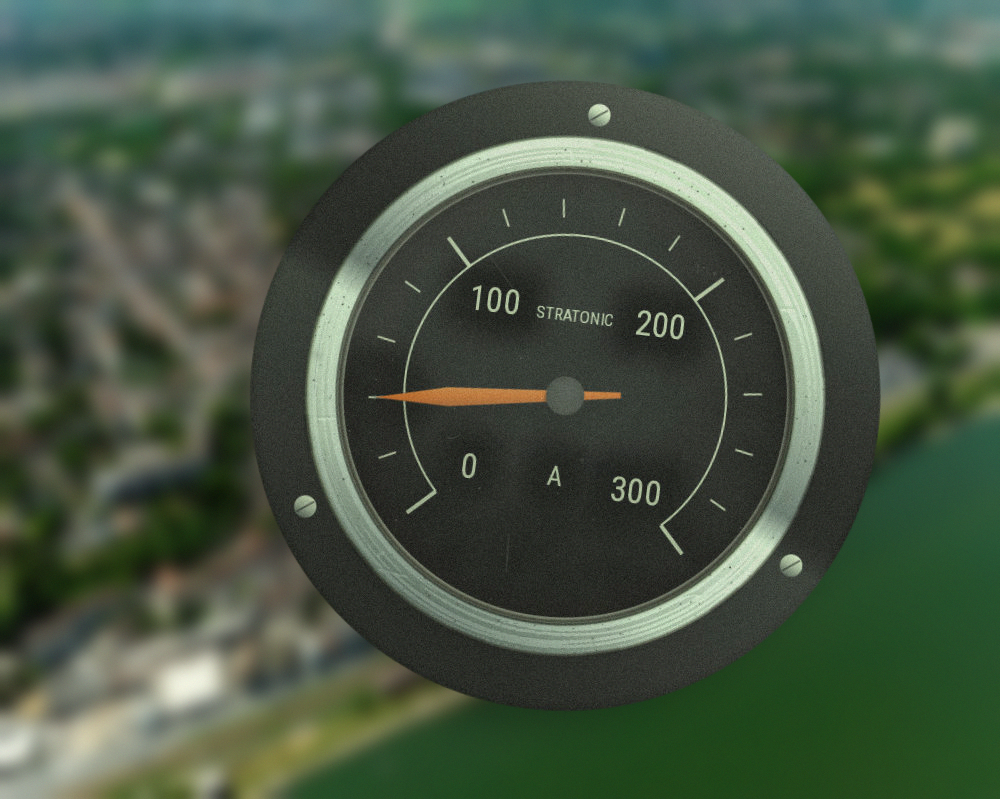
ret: 40 (A)
